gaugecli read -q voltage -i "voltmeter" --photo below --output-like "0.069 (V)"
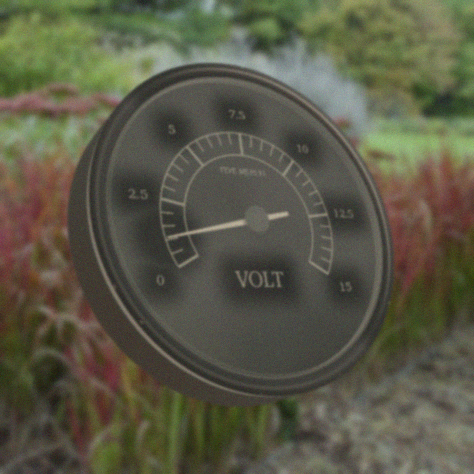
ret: 1 (V)
